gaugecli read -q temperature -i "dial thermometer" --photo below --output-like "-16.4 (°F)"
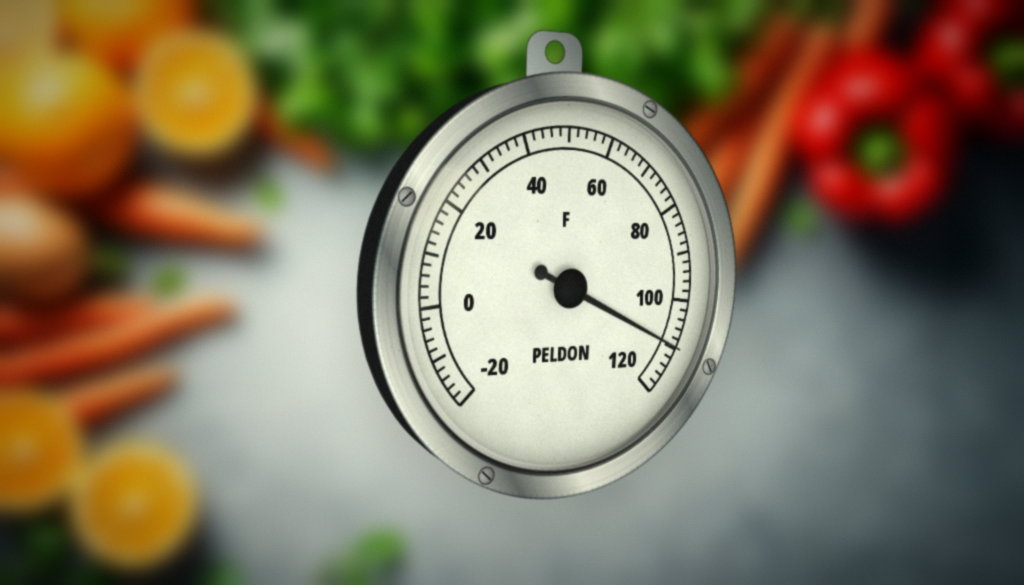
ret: 110 (°F)
